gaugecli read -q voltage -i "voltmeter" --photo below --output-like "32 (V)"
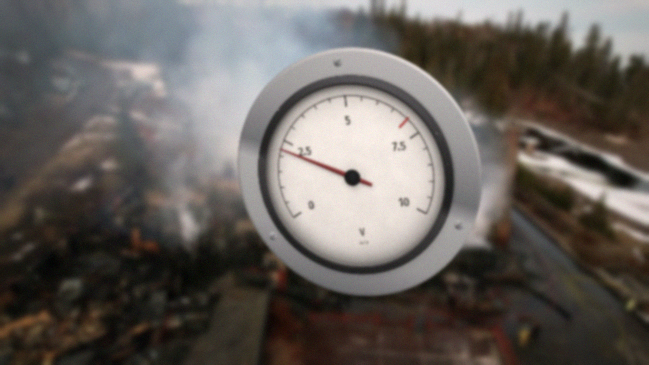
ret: 2.25 (V)
